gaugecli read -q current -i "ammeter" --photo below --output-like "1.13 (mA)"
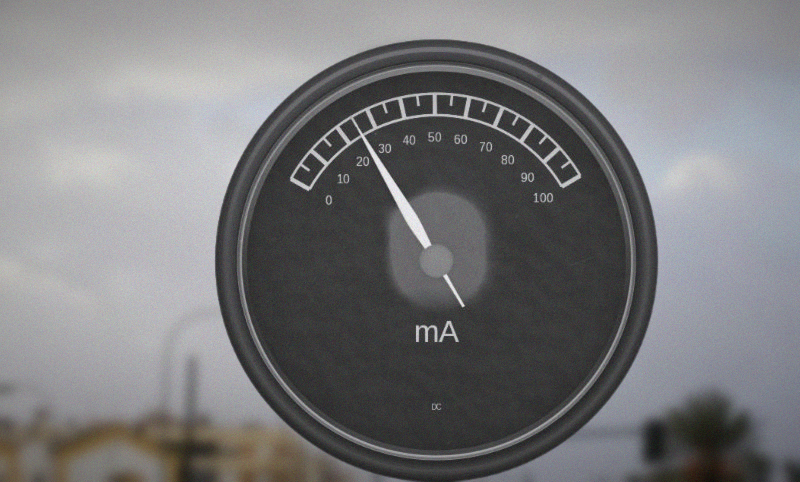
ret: 25 (mA)
